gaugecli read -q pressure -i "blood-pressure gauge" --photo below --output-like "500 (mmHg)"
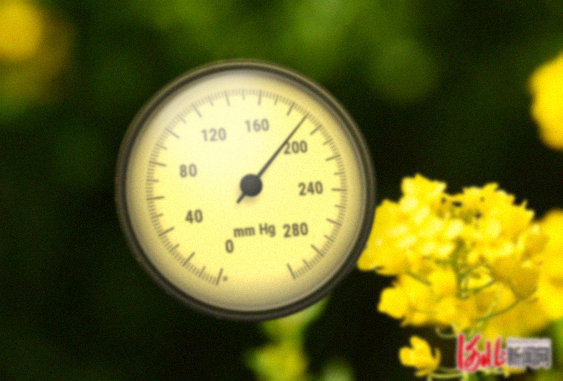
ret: 190 (mmHg)
